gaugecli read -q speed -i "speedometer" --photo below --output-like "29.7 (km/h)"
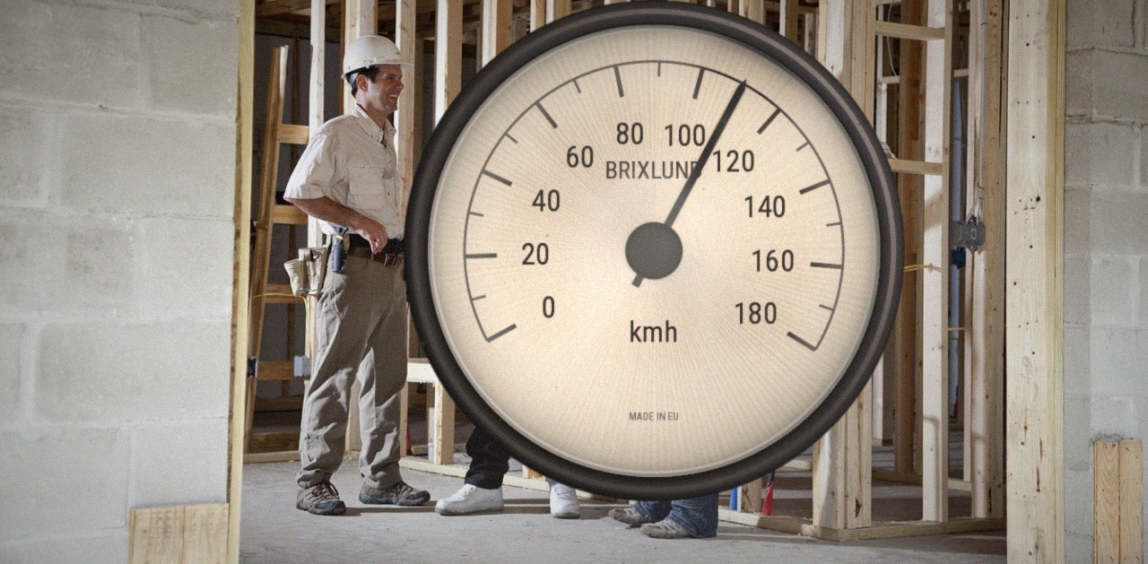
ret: 110 (km/h)
